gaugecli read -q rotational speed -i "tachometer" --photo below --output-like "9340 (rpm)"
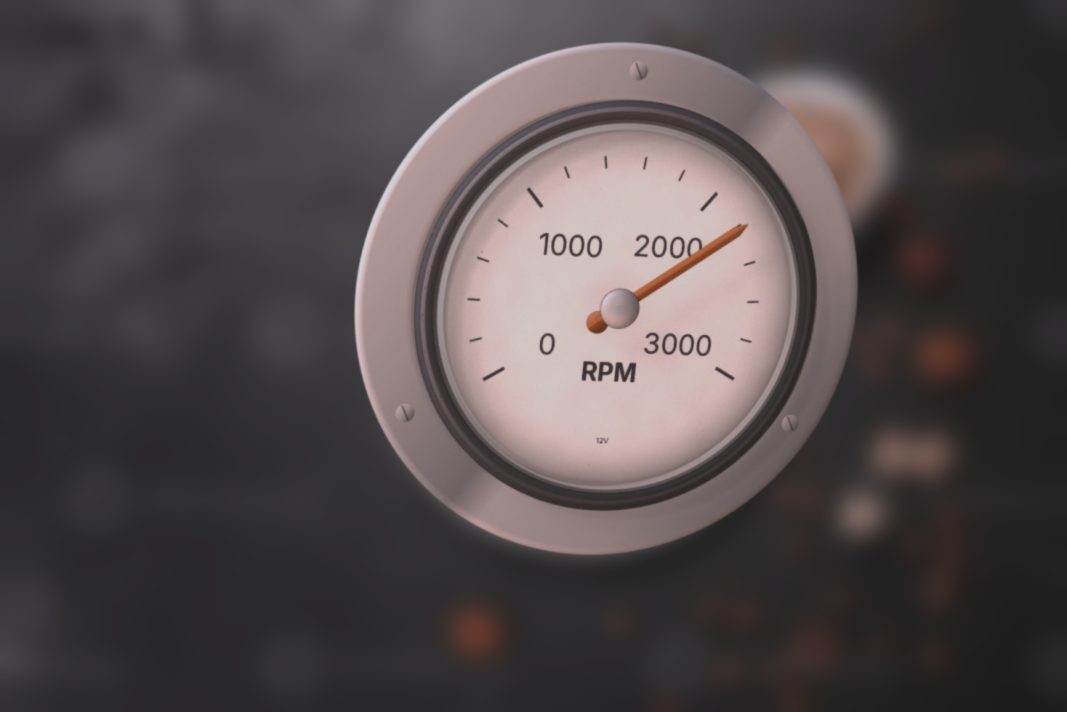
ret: 2200 (rpm)
